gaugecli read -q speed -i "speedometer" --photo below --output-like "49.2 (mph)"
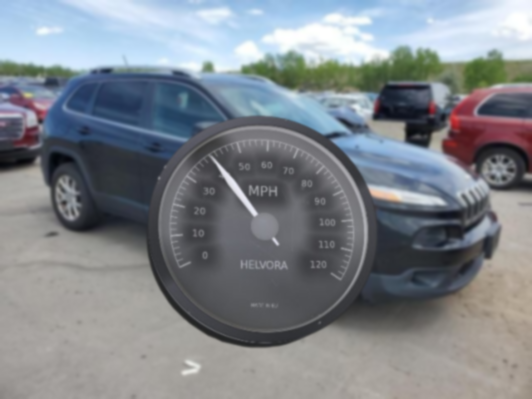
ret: 40 (mph)
